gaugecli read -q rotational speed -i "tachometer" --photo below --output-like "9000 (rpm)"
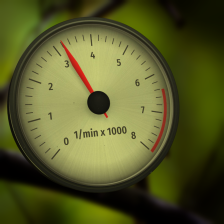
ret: 3200 (rpm)
